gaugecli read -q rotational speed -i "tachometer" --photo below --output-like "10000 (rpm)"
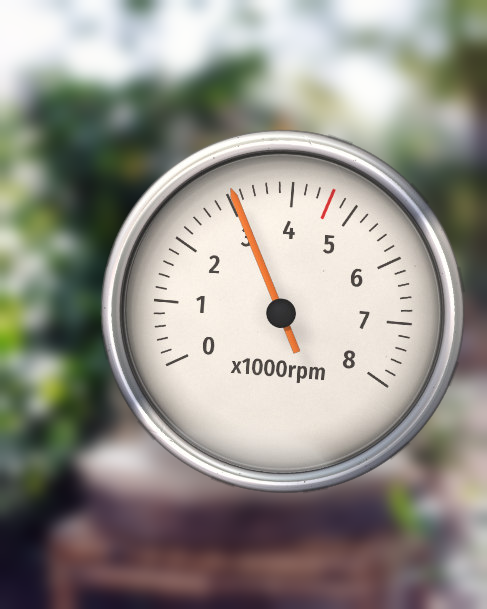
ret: 3100 (rpm)
